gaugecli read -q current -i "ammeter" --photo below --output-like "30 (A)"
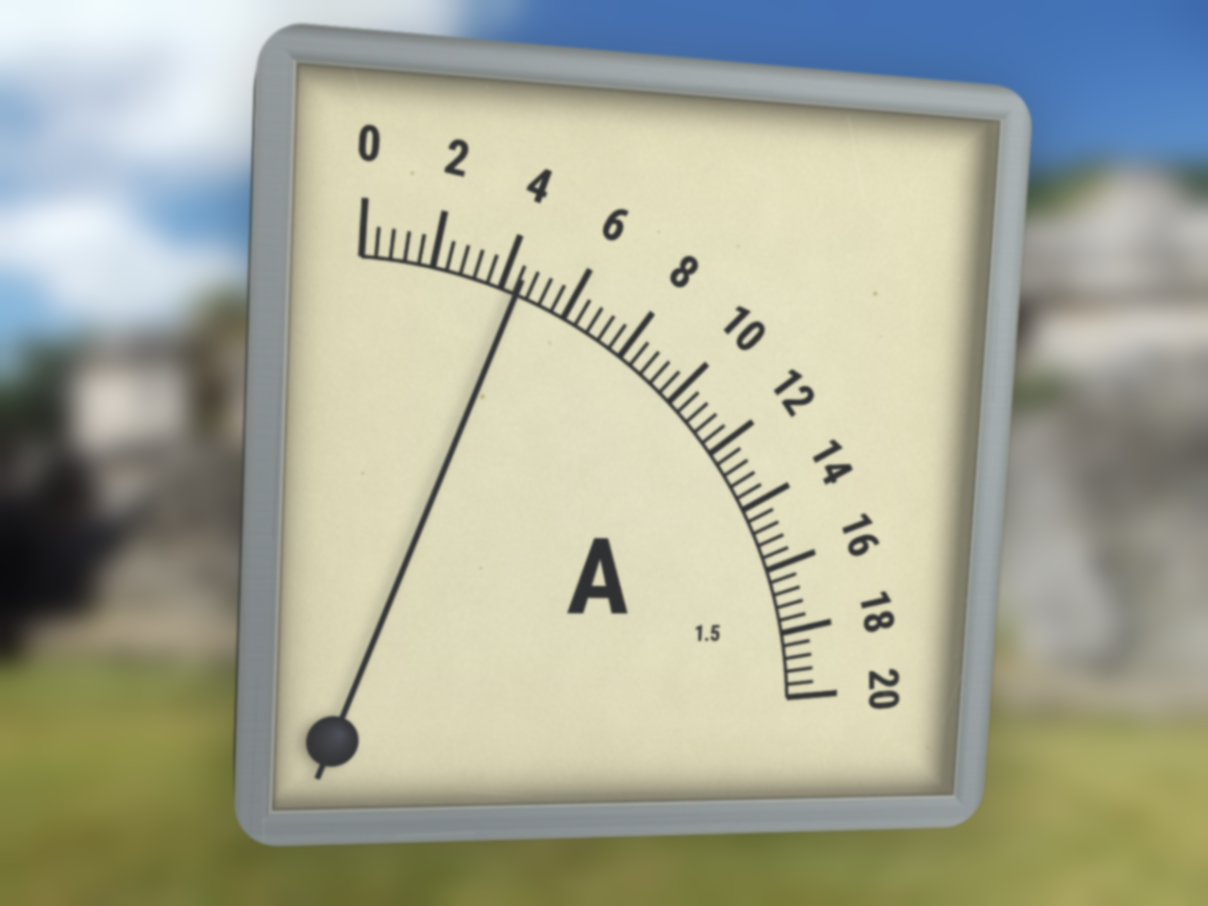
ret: 4.4 (A)
